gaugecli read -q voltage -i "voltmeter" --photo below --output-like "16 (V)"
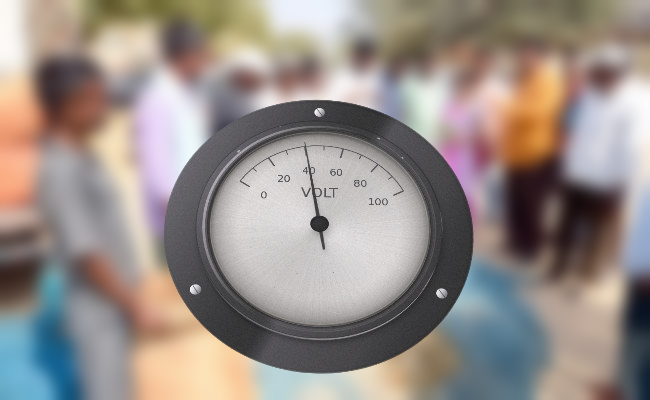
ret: 40 (V)
